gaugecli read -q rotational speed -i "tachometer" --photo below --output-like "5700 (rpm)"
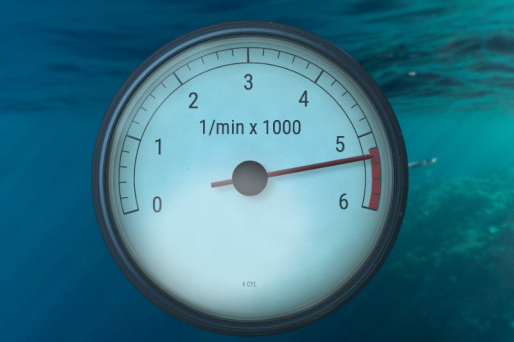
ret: 5300 (rpm)
